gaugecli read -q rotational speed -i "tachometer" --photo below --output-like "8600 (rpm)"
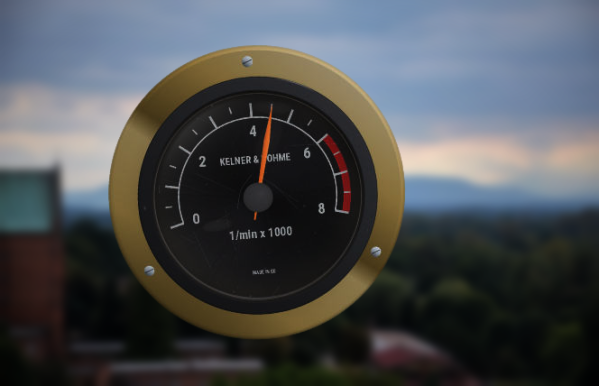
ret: 4500 (rpm)
